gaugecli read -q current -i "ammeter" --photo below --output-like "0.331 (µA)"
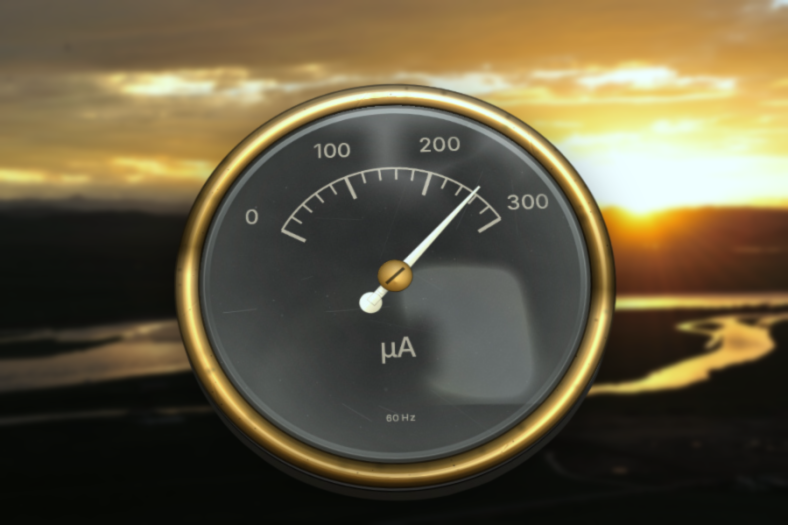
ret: 260 (µA)
